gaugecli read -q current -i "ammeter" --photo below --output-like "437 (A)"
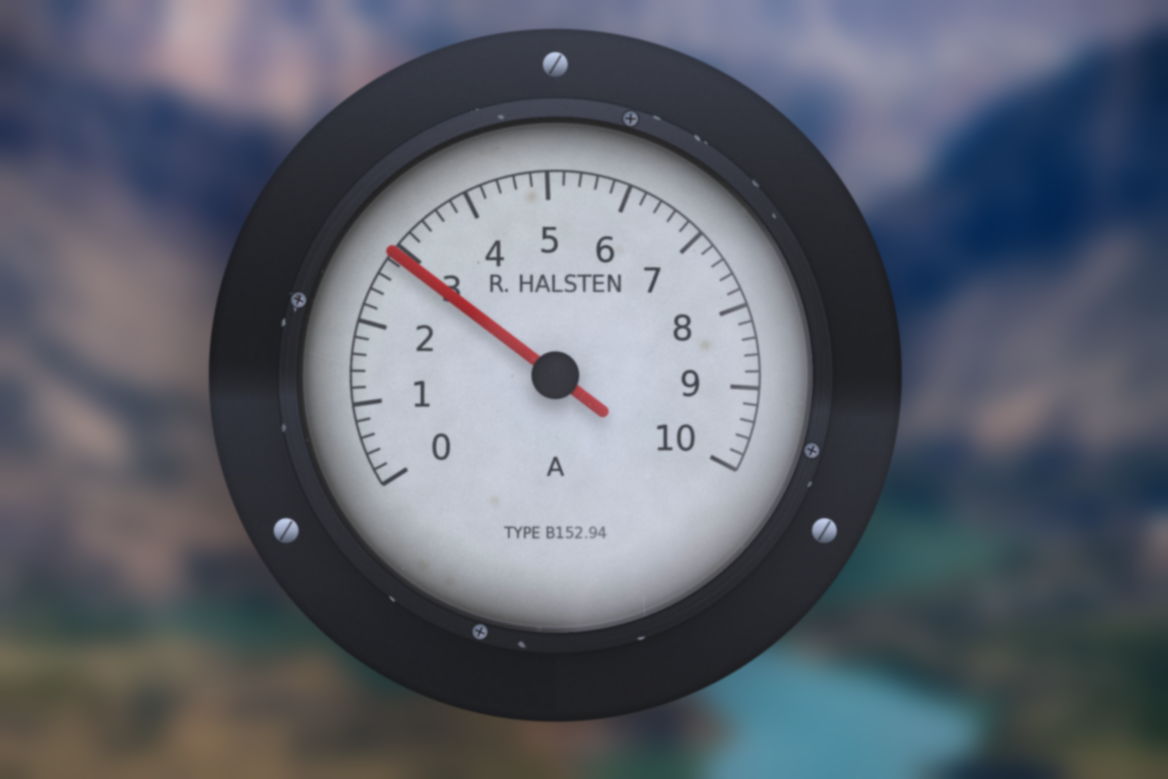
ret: 2.9 (A)
